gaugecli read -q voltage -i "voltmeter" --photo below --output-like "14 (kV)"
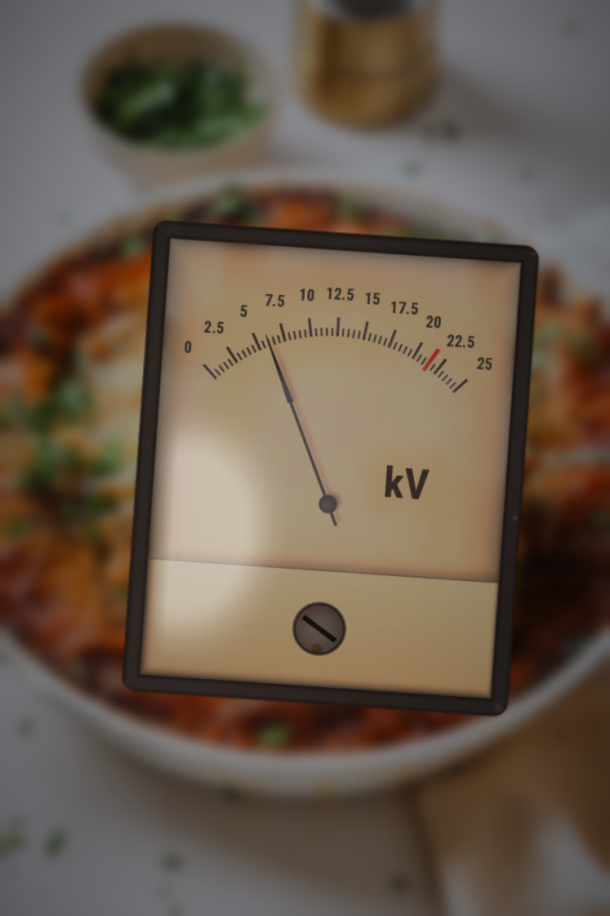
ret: 6 (kV)
